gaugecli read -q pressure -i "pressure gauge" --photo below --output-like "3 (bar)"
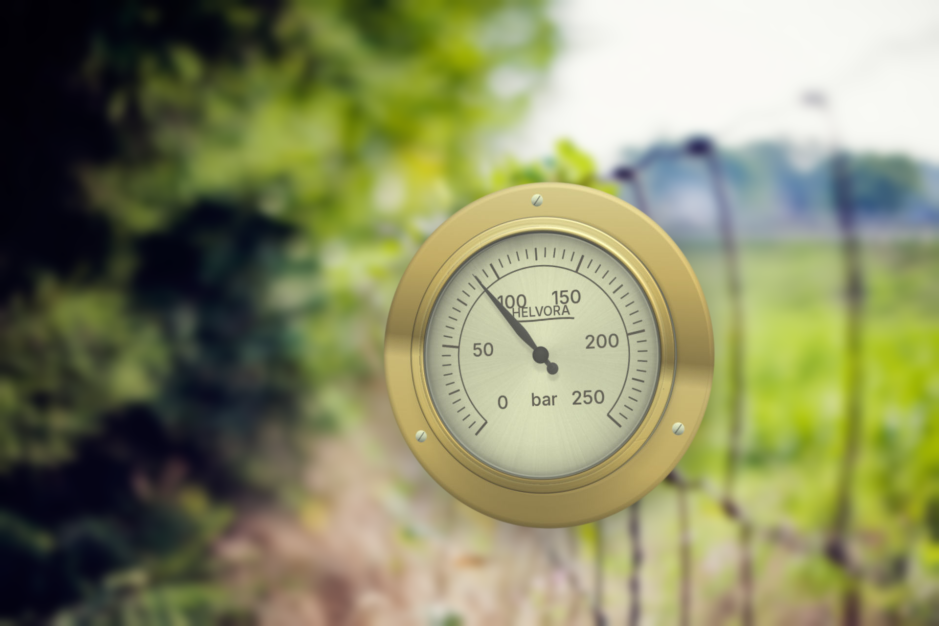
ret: 90 (bar)
